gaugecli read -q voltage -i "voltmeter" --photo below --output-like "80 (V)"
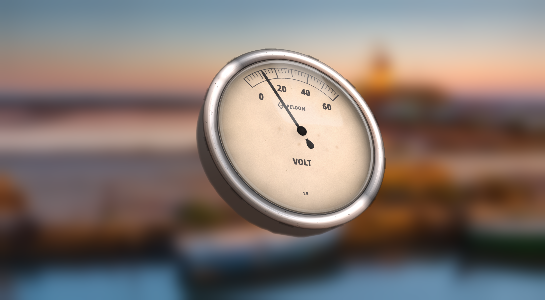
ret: 10 (V)
